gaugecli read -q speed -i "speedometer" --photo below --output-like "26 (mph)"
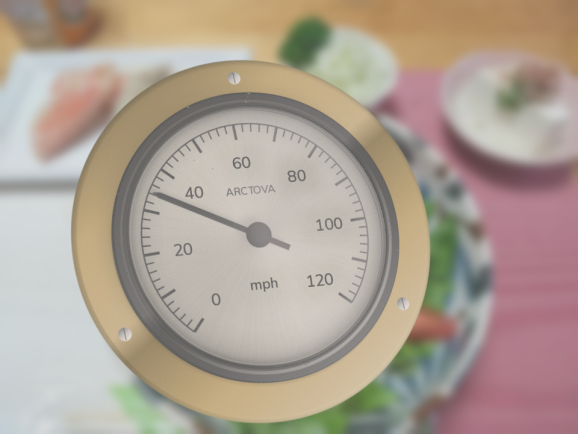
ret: 34 (mph)
